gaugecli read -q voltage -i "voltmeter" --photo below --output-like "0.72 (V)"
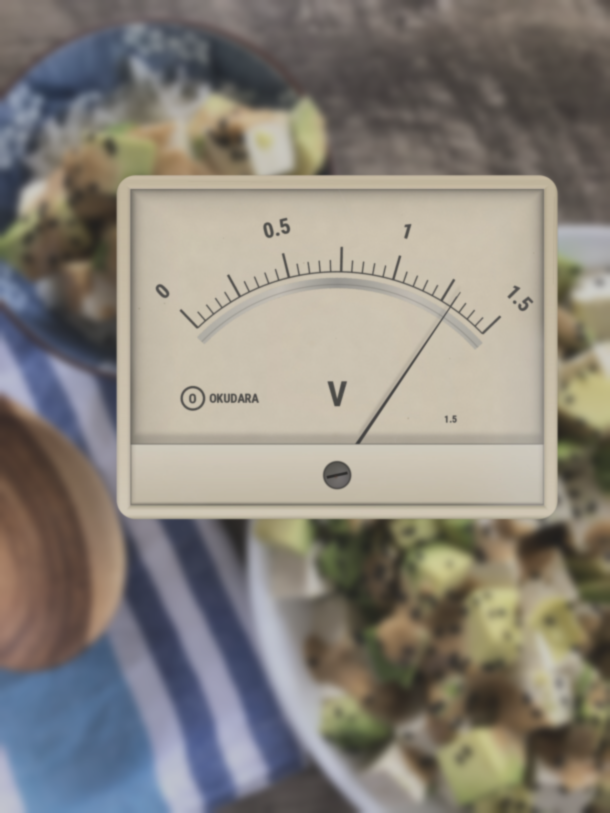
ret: 1.3 (V)
